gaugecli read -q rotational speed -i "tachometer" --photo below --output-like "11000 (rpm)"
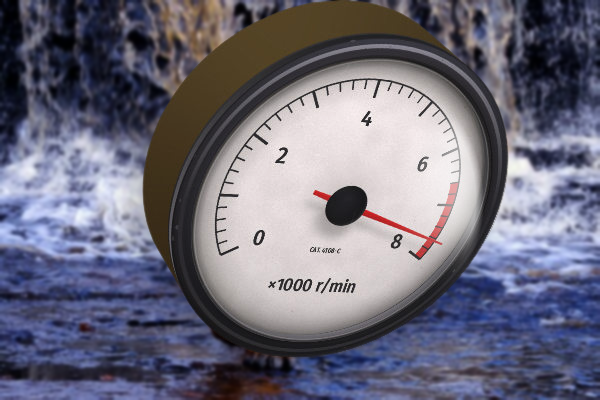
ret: 7600 (rpm)
